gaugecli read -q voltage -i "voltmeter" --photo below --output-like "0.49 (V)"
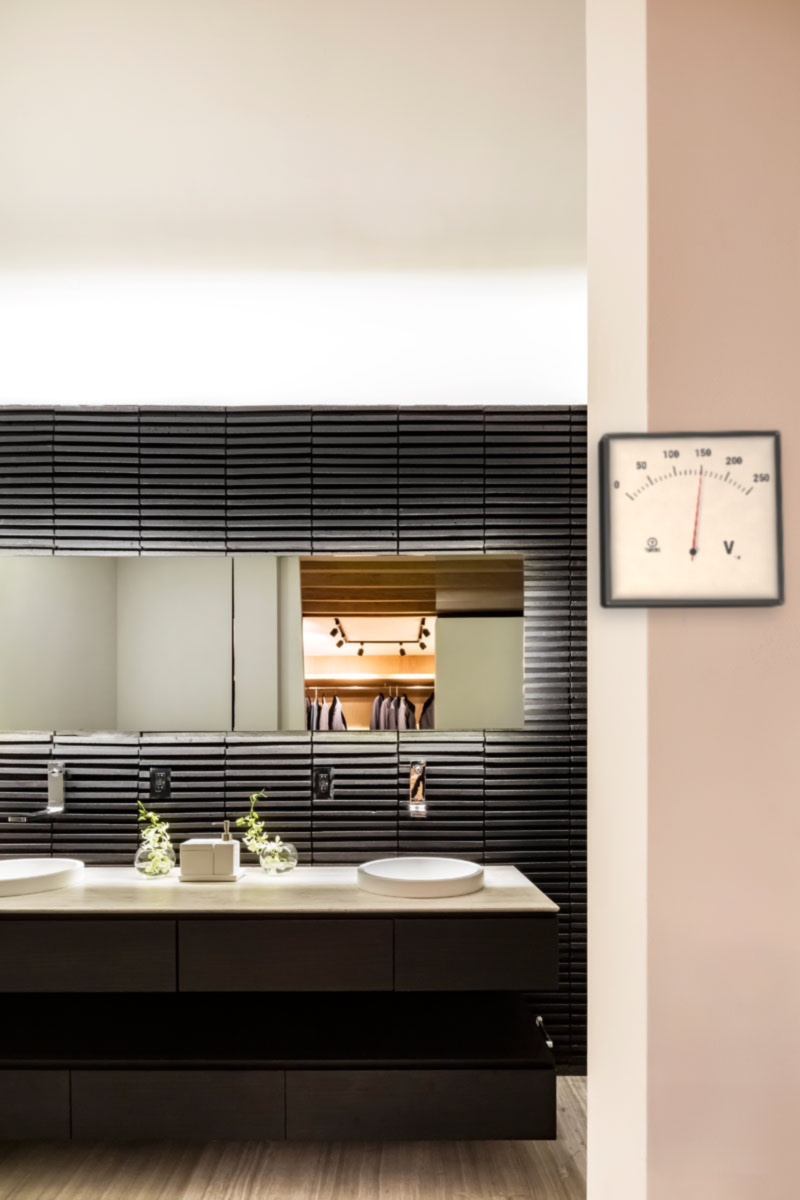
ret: 150 (V)
